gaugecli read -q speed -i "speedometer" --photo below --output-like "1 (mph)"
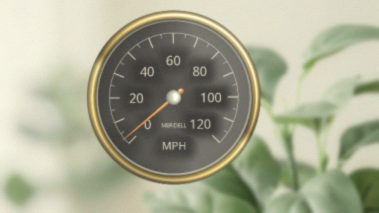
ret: 2.5 (mph)
